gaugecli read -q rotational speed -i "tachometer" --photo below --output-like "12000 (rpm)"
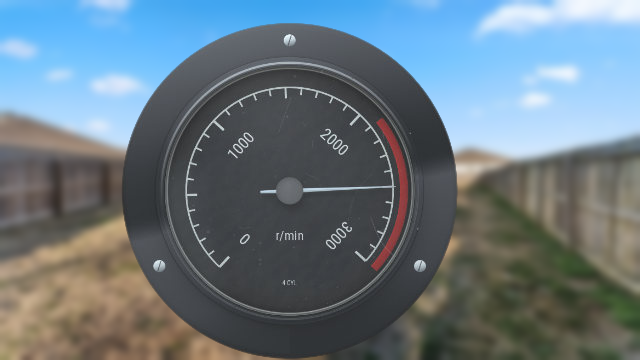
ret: 2500 (rpm)
